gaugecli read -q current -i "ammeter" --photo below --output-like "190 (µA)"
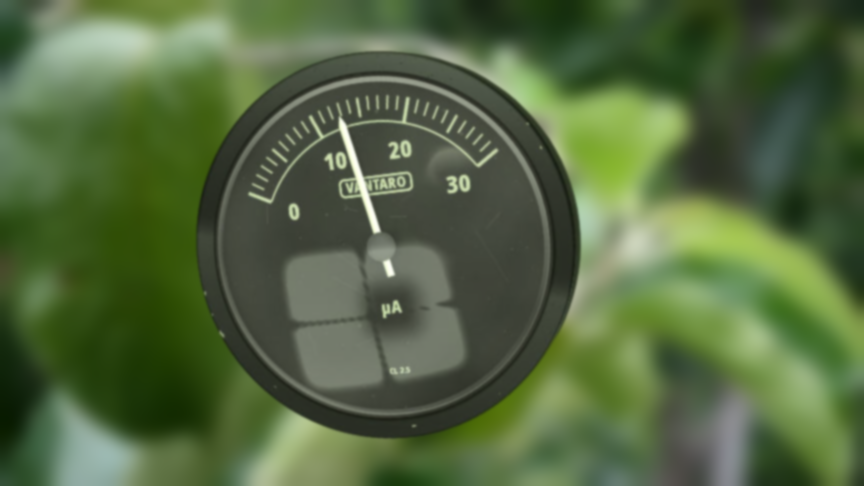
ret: 13 (µA)
